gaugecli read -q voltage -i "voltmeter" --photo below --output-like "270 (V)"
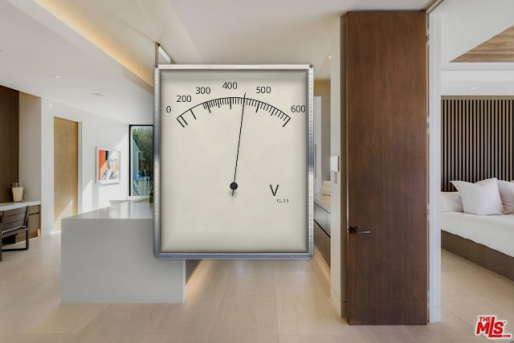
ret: 450 (V)
